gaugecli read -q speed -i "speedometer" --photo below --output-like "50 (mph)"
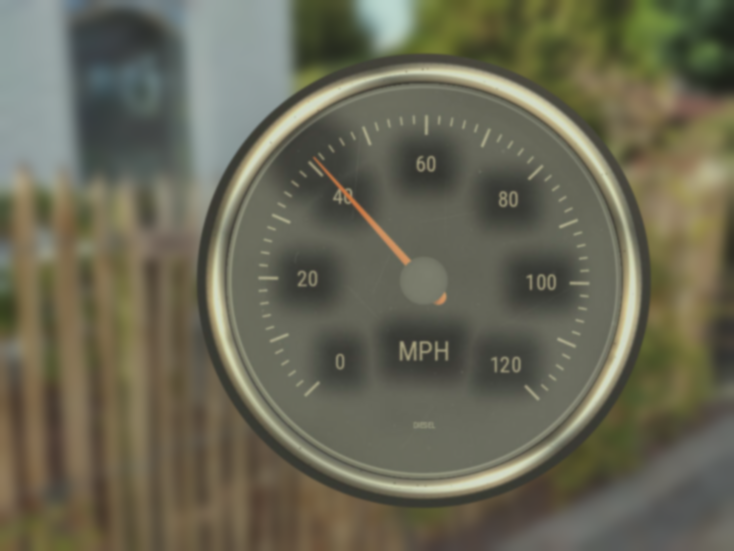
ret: 41 (mph)
